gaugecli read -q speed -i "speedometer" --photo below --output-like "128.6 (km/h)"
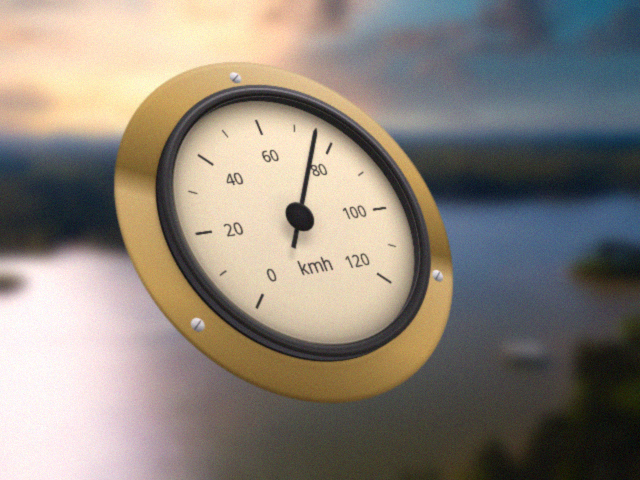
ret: 75 (km/h)
